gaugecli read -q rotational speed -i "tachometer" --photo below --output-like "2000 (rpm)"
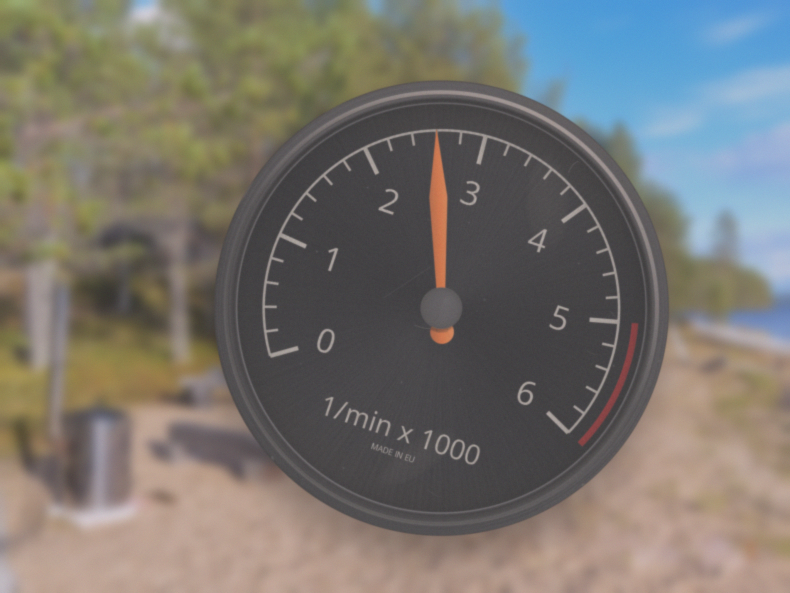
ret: 2600 (rpm)
